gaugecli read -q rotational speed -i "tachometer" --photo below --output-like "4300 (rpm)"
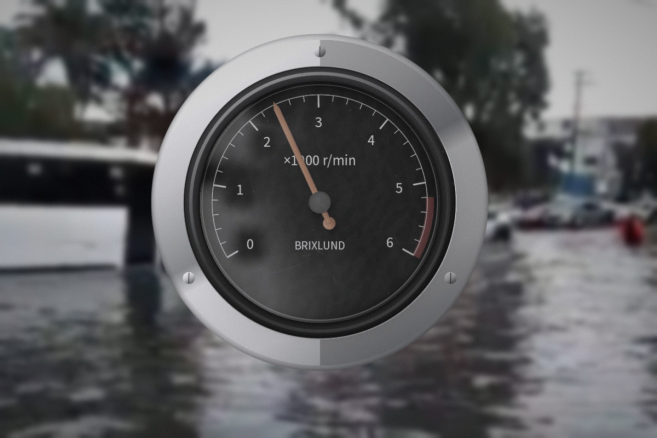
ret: 2400 (rpm)
